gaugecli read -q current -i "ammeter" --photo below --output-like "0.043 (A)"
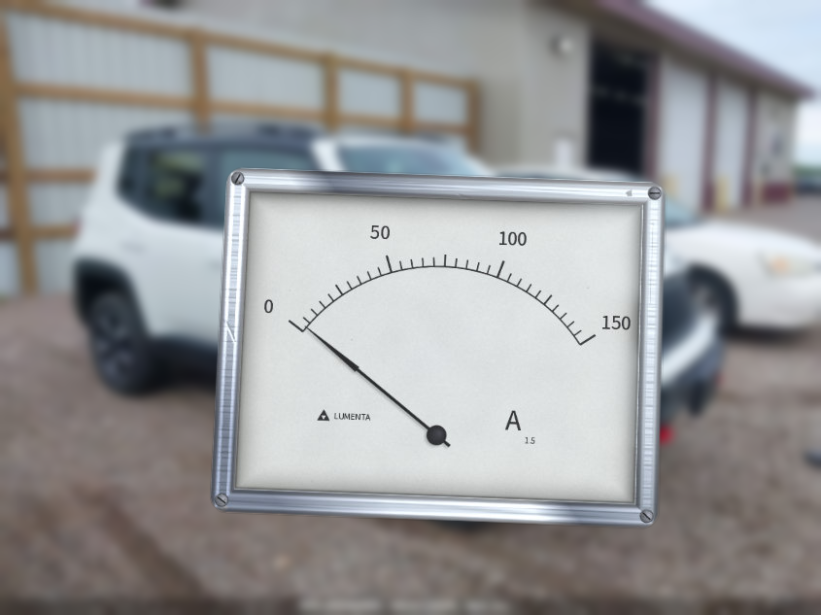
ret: 2.5 (A)
